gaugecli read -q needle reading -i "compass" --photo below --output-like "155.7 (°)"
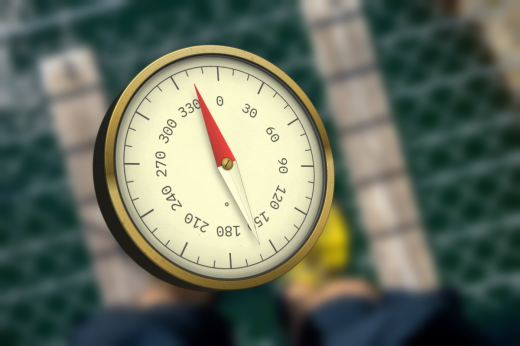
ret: 340 (°)
